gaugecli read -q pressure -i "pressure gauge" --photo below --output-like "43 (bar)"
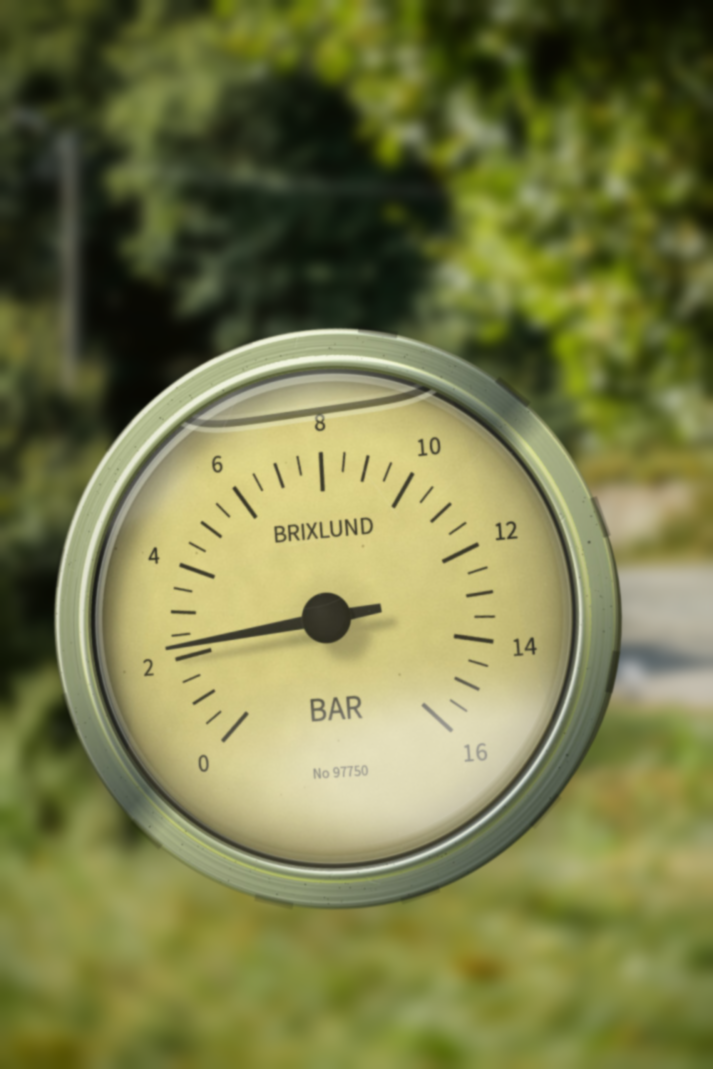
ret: 2.25 (bar)
